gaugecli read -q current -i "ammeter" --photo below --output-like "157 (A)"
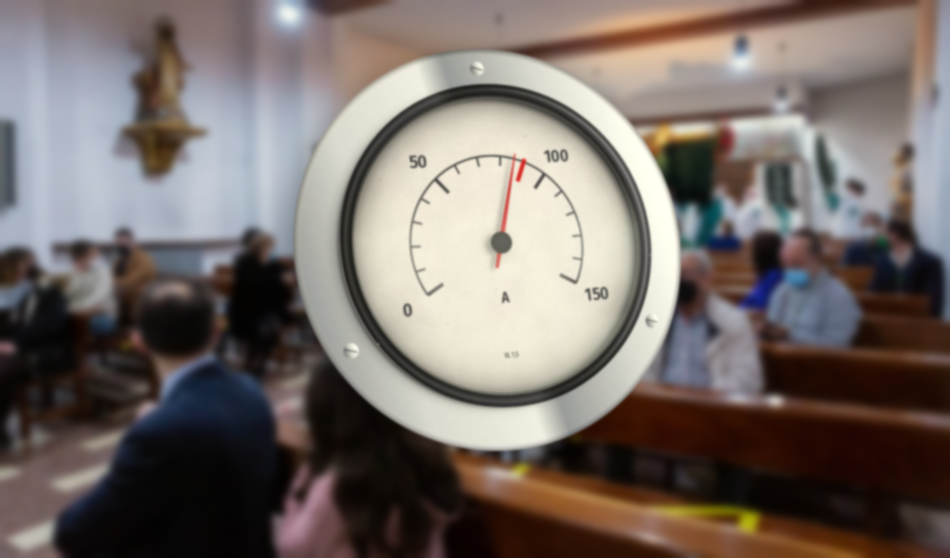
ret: 85 (A)
